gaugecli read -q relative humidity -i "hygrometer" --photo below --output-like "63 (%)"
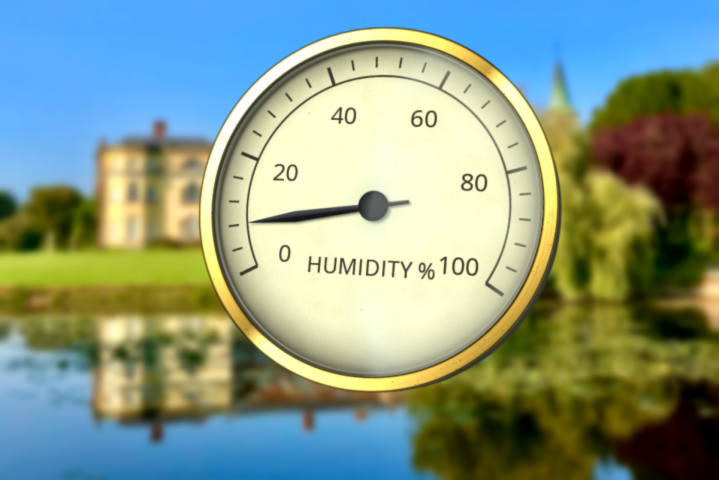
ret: 8 (%)
